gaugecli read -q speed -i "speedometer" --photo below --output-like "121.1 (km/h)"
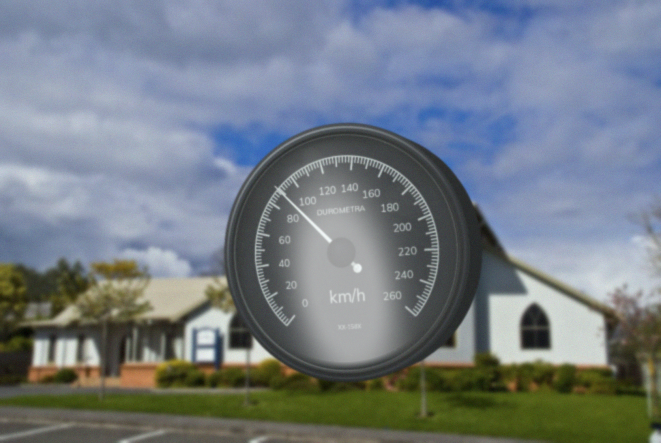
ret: 90 (km/h)
